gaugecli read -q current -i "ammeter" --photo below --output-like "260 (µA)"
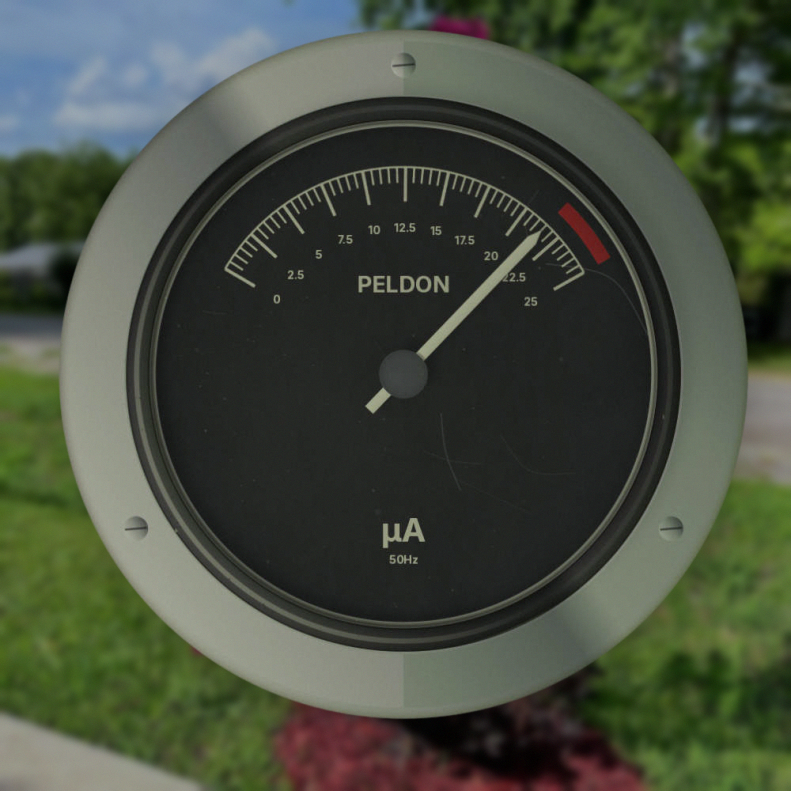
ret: 21.5 (µA)
